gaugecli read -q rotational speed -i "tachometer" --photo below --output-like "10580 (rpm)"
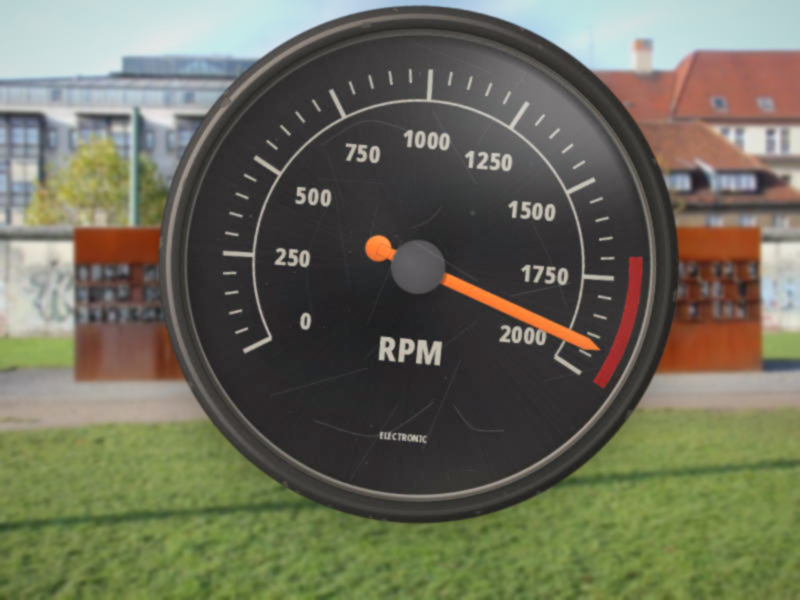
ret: 1925 (rpm)
